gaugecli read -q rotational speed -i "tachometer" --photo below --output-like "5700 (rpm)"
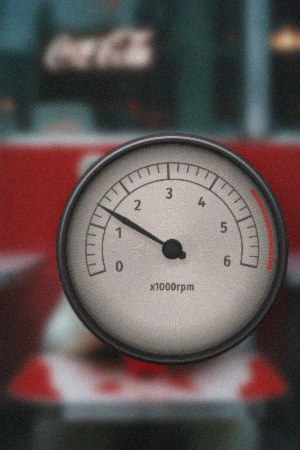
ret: 1400 (rpm)
